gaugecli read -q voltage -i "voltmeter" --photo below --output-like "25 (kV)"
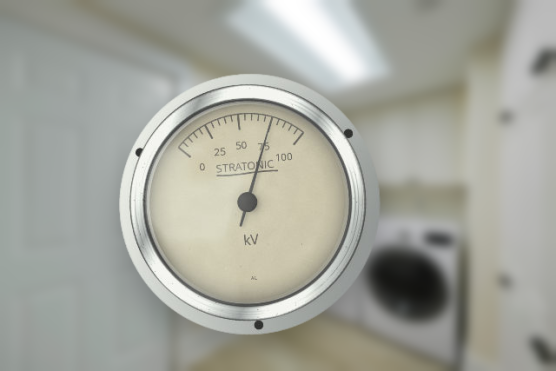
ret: 75 (kV)
